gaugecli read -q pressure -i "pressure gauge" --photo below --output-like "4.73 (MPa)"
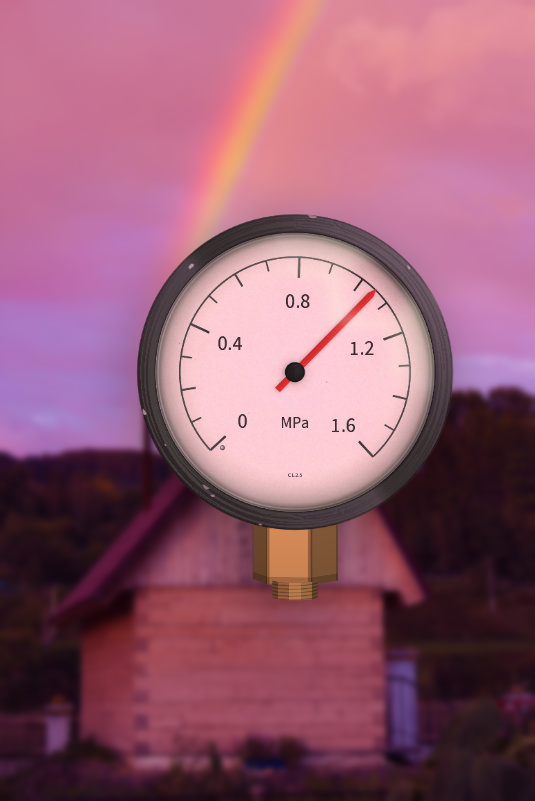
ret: 1.05 (MPa)
